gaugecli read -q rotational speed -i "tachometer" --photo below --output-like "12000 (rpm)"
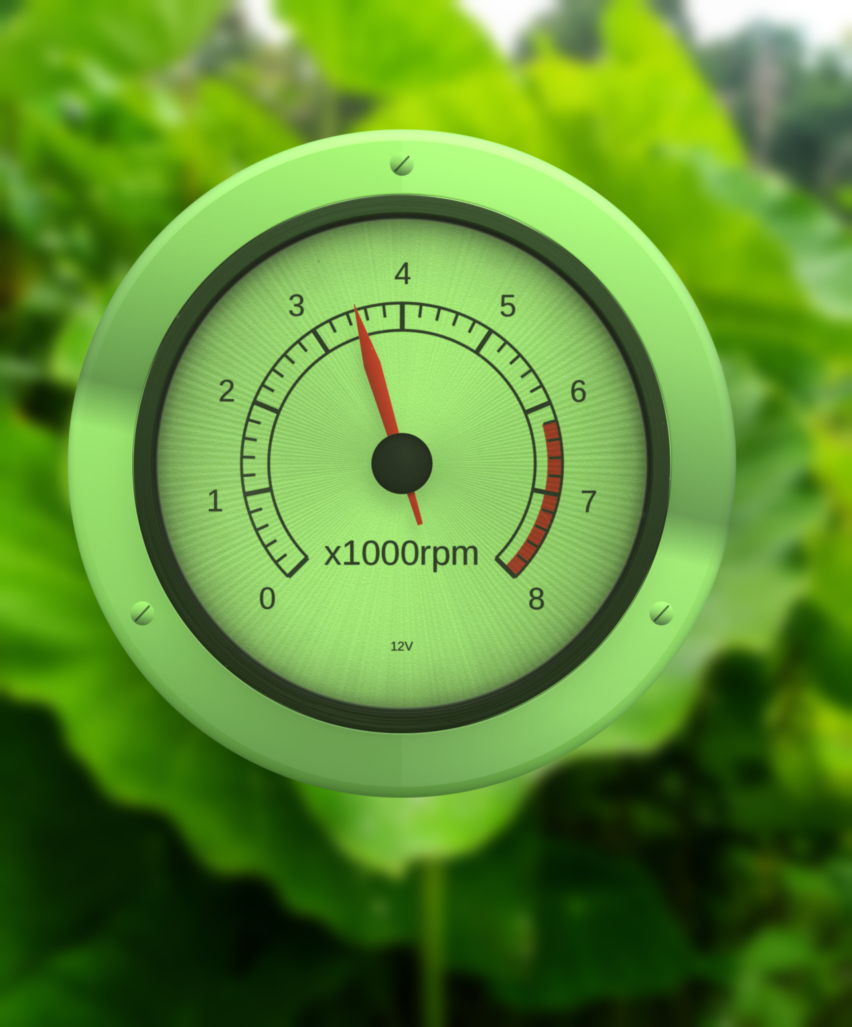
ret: 3500 (rpm)
